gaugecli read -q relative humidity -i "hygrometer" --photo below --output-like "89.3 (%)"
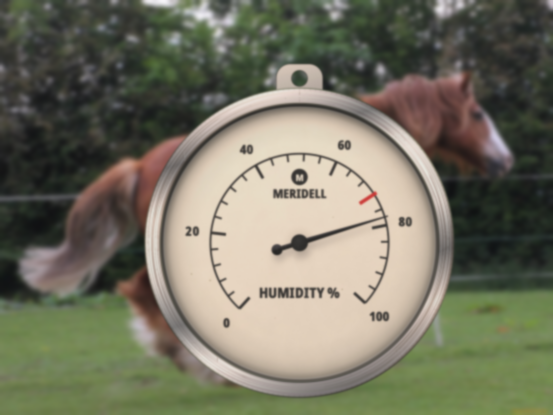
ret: 78 (%)
